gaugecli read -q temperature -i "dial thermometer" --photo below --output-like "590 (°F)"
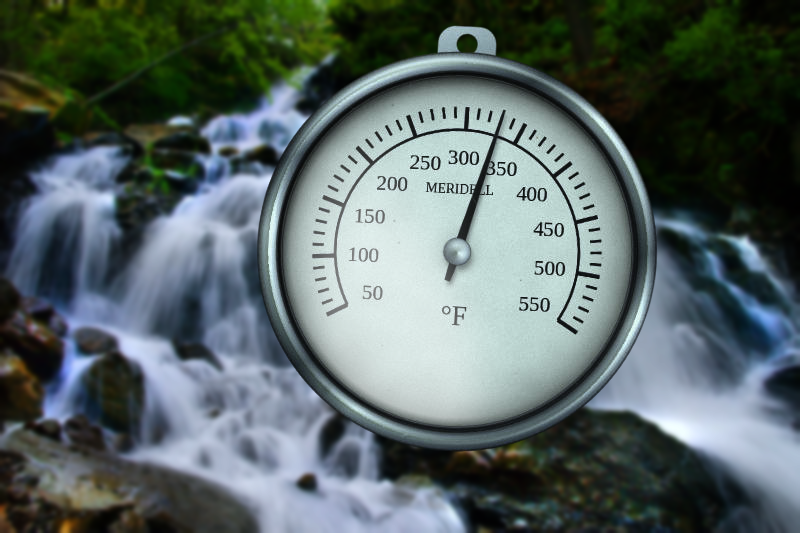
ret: 330 (°F)
